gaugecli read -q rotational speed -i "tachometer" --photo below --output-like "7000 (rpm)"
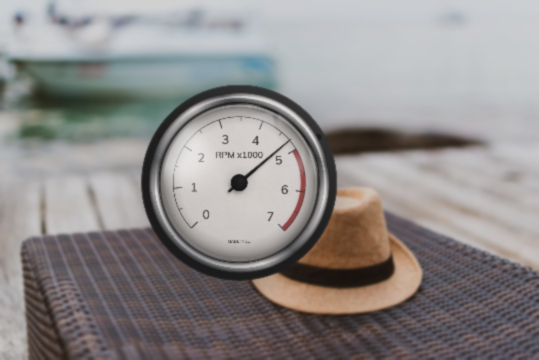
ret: 4750 (rpm)
